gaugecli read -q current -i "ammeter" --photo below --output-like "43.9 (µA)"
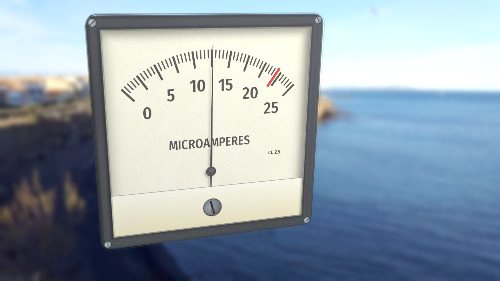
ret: 12.5 (µA)
